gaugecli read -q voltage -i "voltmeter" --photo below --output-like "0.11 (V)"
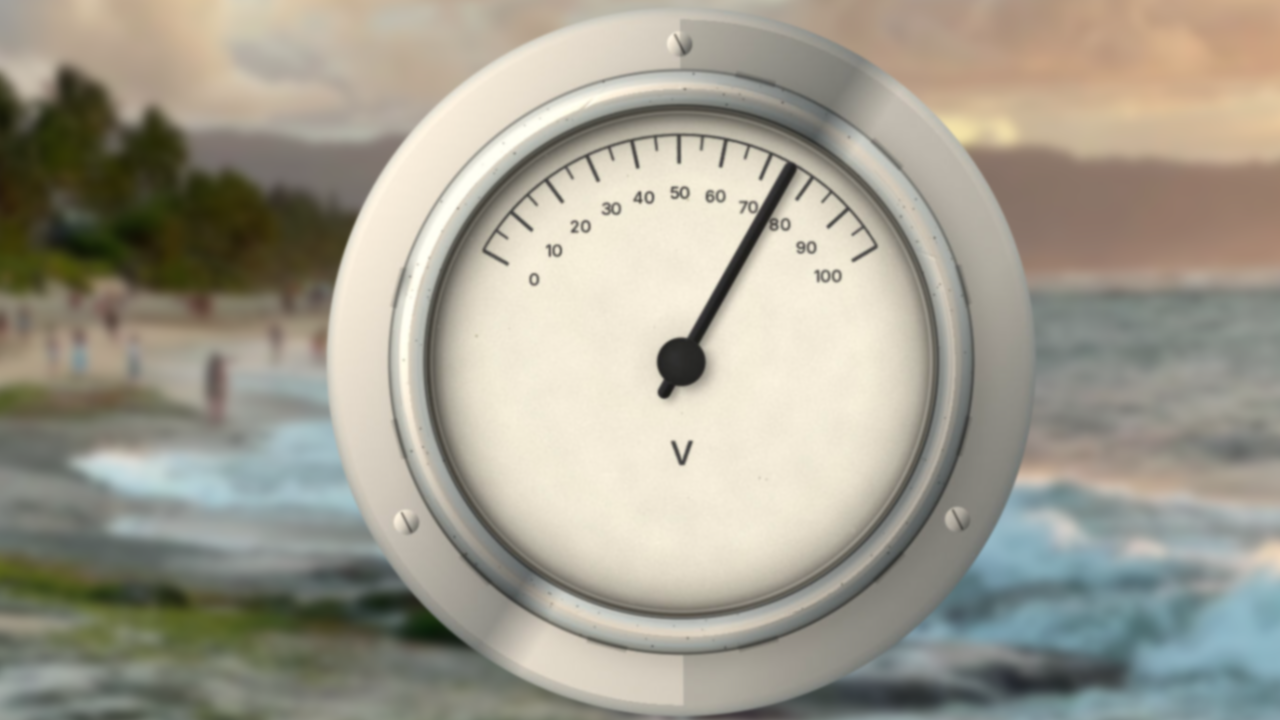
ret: 75 (V)
